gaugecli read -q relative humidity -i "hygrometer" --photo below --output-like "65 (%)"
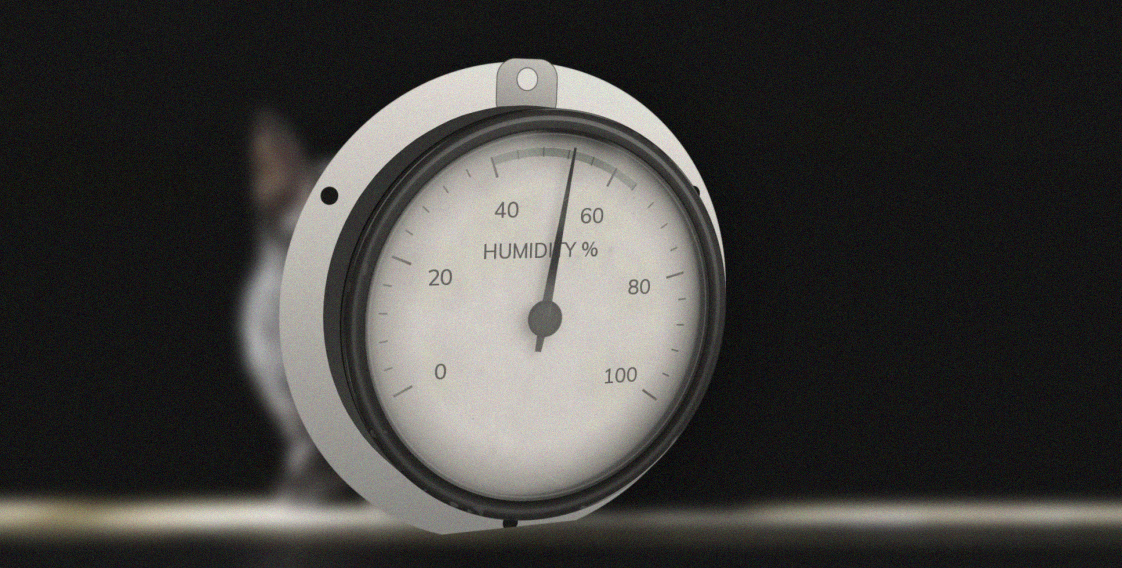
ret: 52 (%)
